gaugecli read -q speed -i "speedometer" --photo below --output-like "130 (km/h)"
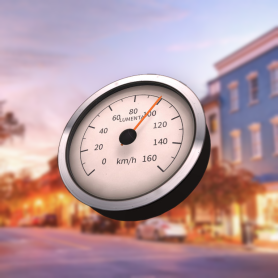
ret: 100 (km/h)
